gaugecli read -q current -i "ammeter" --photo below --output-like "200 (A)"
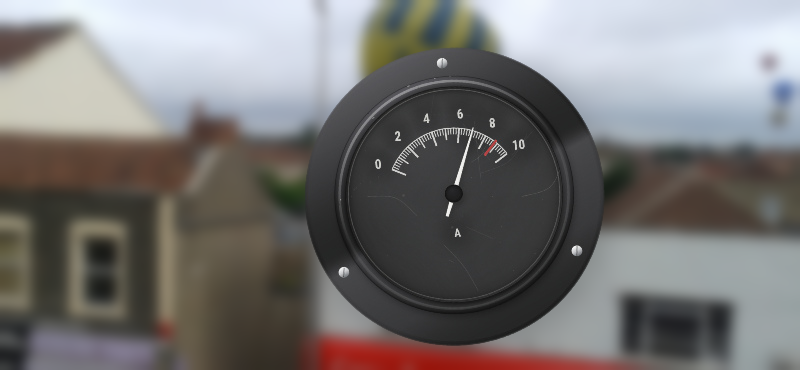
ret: 7 (A)
